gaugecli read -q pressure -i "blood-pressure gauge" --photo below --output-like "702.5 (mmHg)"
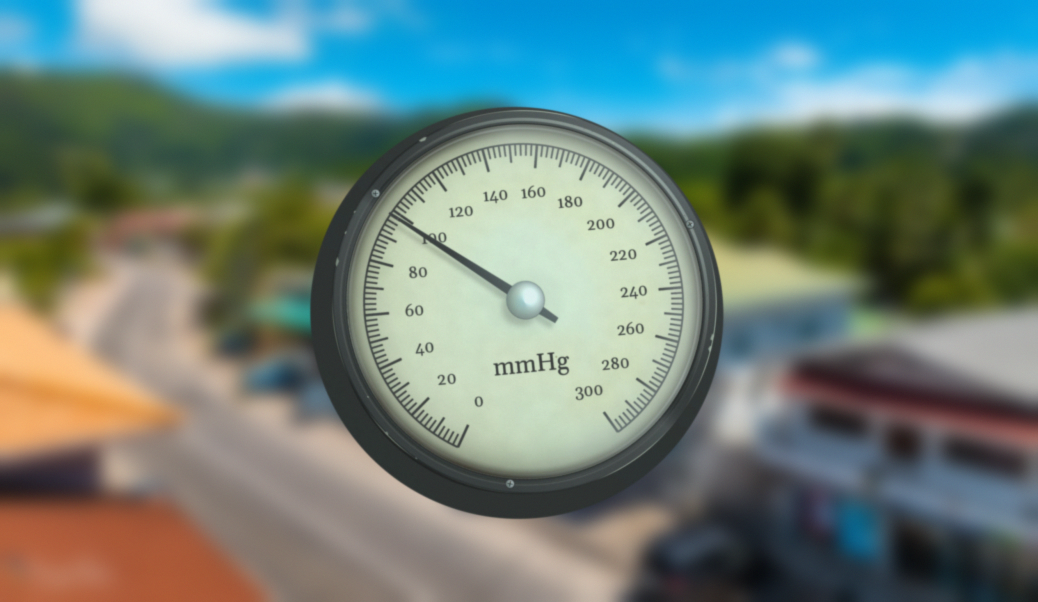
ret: 98 (mmHg)
